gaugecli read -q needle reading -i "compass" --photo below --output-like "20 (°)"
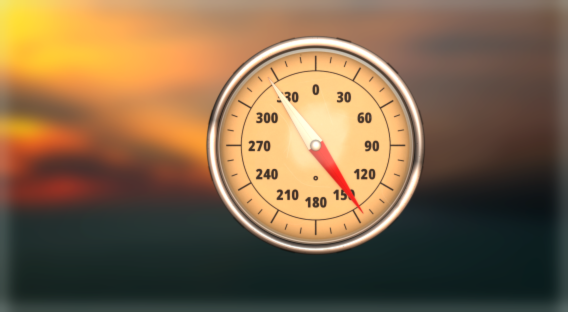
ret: 145 (°)
